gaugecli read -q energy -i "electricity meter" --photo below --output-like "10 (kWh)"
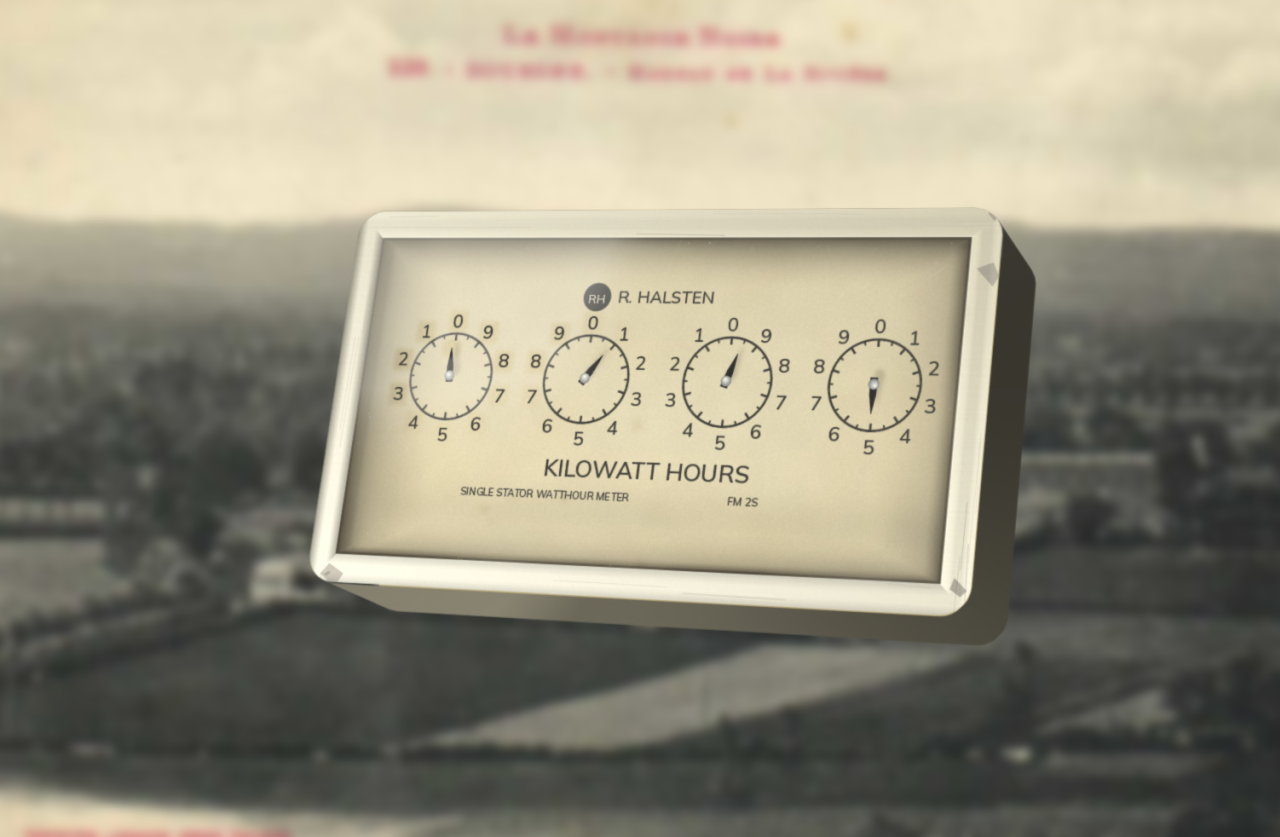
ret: 95 (kWh)
